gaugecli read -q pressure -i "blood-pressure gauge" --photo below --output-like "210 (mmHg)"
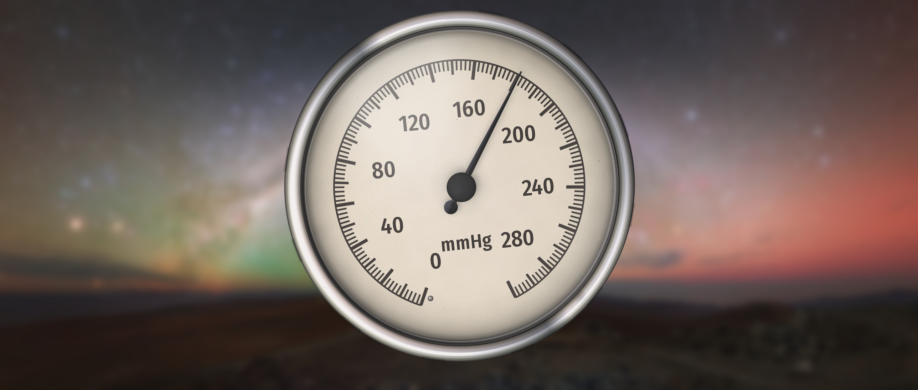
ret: 180 (mmHg)
